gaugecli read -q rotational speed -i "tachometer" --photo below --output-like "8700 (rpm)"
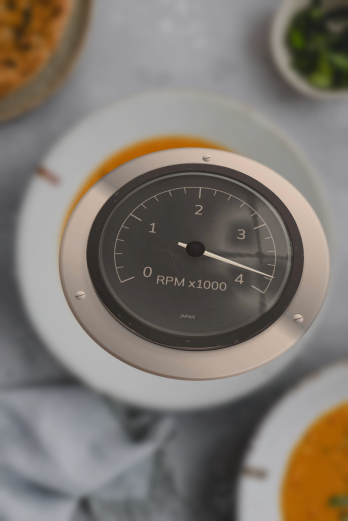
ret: 3800 (rpm)
